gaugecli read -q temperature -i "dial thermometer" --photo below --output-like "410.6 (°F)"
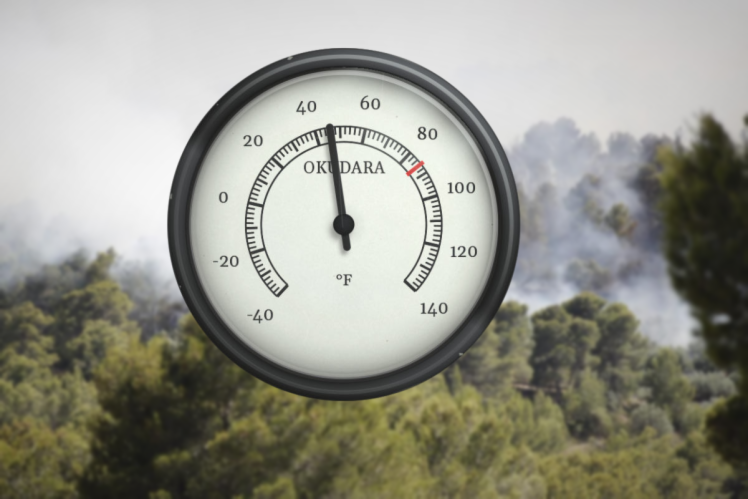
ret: 46 (°F)
